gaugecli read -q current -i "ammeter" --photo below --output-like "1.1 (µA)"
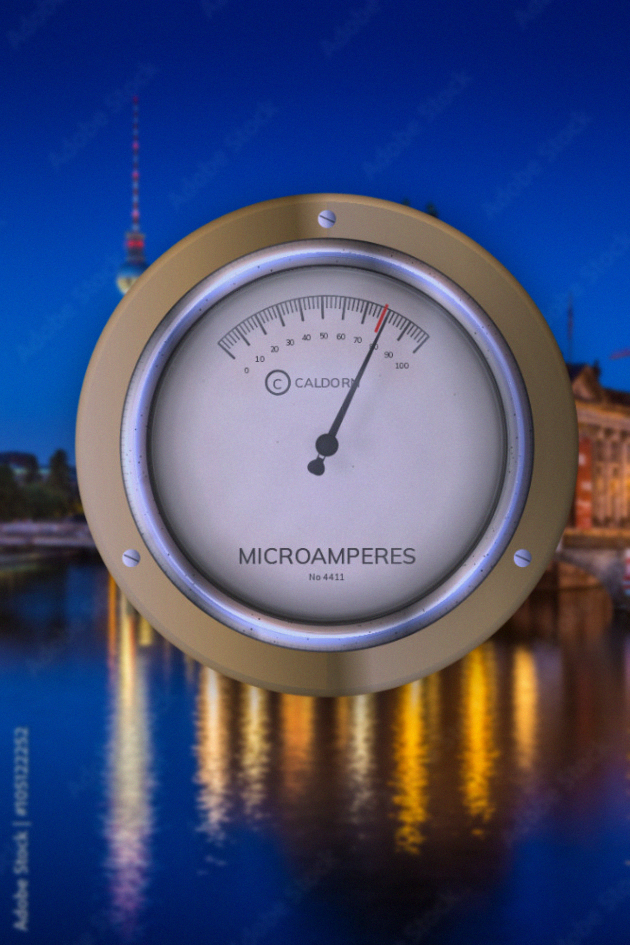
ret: 80 (µA)
